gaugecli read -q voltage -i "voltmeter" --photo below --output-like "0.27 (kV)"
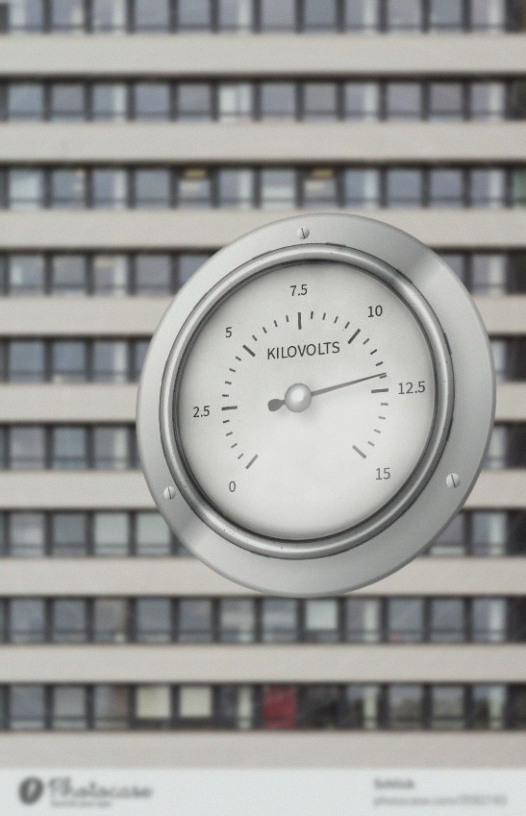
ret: 12 (kV)
